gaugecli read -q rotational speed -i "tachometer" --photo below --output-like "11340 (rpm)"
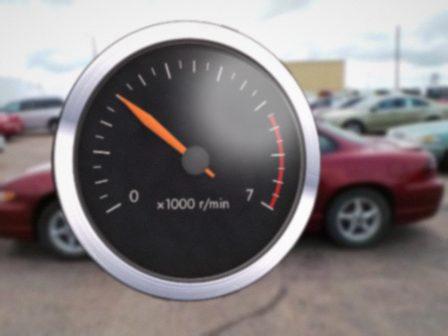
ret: 2000 (rpm)
